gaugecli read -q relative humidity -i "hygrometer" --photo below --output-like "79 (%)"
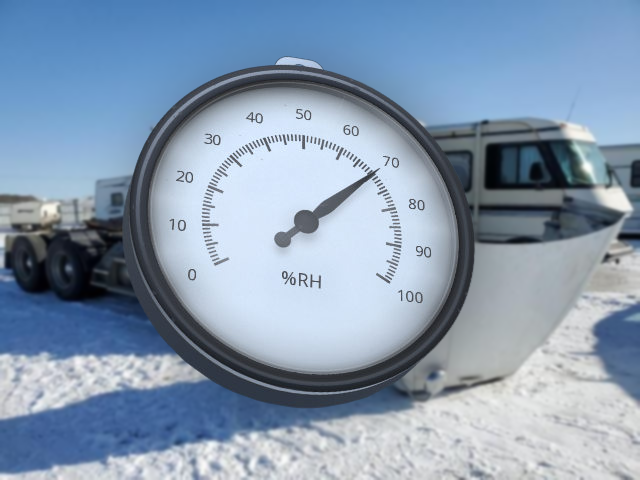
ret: 70 (%)
